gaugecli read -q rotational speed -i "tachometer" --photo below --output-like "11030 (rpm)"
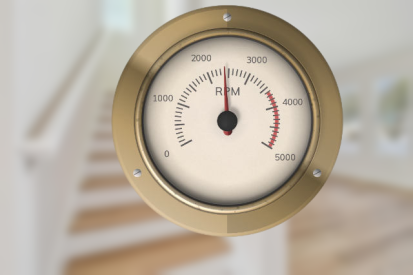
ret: 2400 (rpm)
